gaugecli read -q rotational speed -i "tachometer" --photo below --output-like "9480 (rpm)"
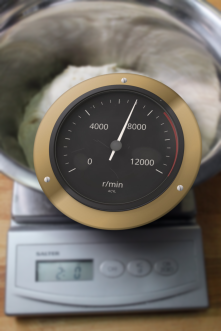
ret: 7000 (rpm)
